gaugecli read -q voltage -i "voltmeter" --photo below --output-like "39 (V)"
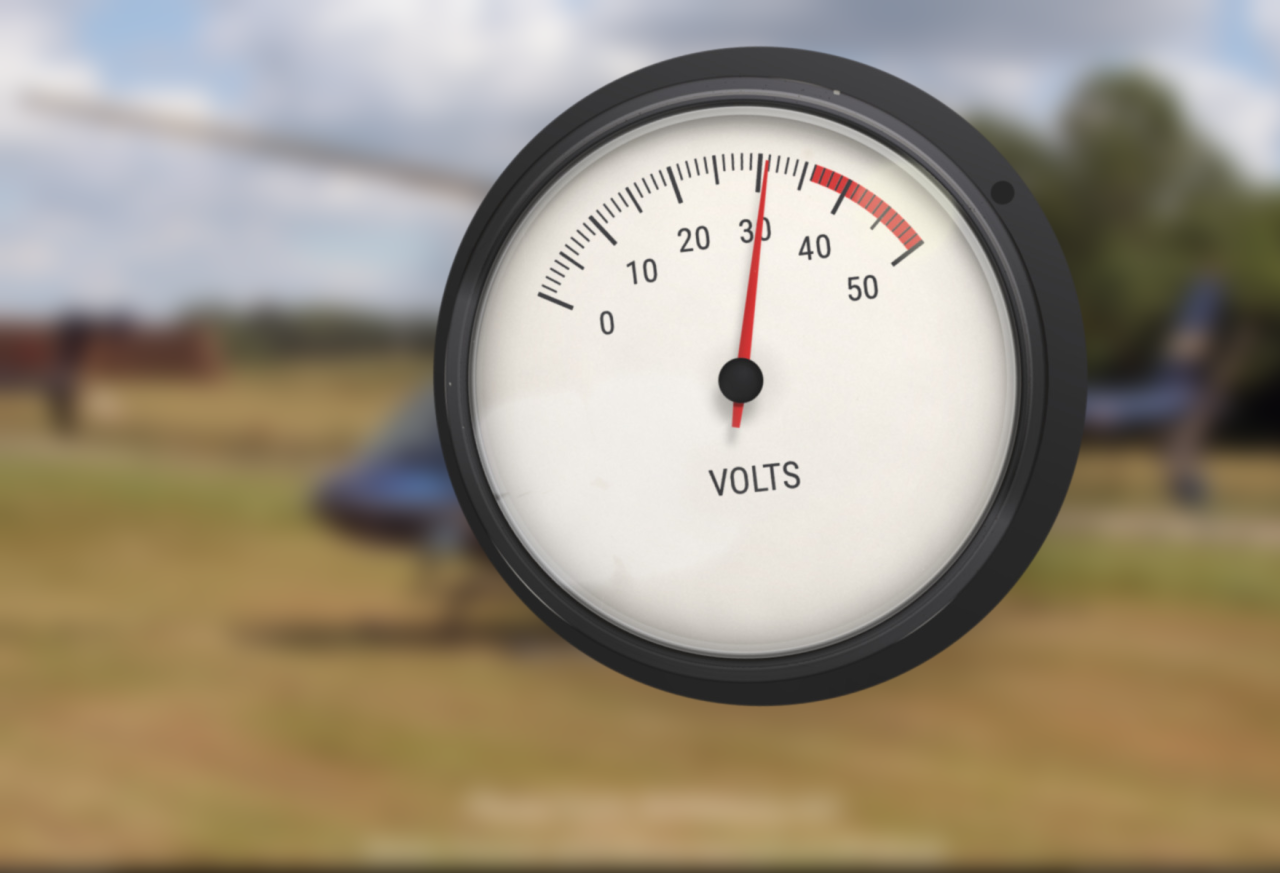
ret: 31 (V)
